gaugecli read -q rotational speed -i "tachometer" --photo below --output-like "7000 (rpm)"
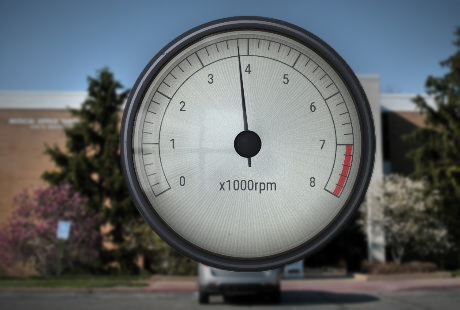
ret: 3800 (rpm)
